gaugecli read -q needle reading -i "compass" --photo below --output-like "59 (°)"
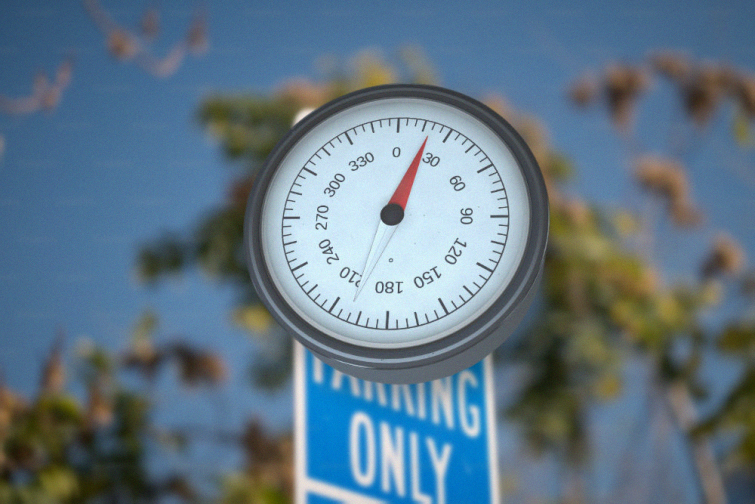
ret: 20 (°)
